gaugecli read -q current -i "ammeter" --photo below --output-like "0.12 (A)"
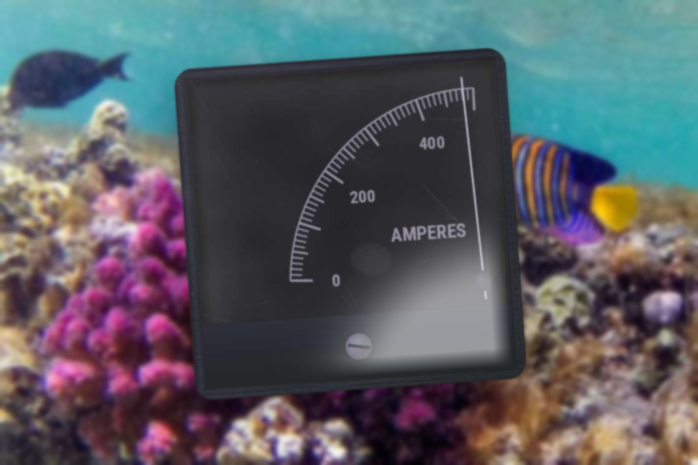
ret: 480 (A)
